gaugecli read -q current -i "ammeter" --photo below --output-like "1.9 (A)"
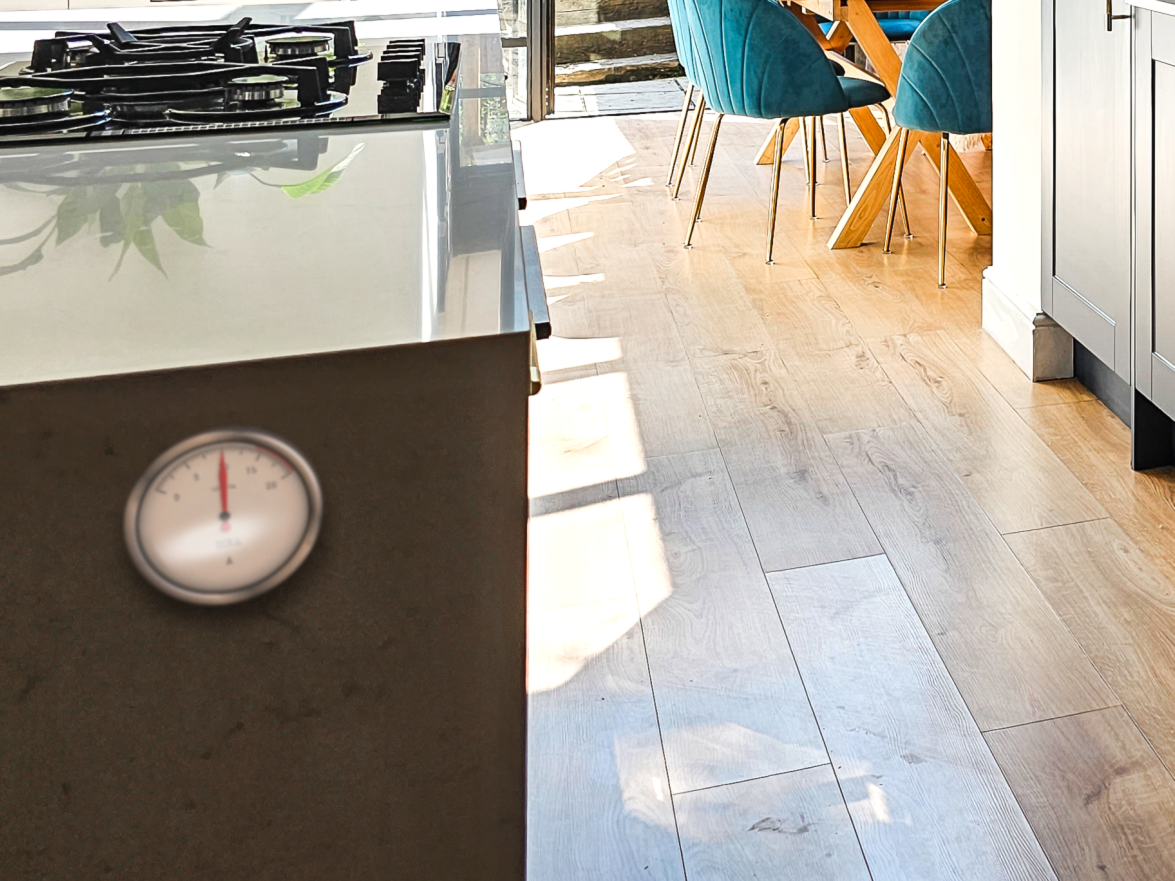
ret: 10 (A)
